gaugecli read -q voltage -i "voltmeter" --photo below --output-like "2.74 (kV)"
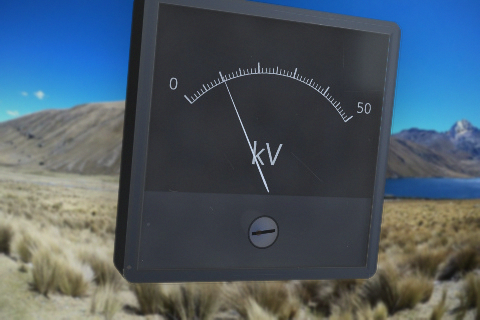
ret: 10 (kV)
